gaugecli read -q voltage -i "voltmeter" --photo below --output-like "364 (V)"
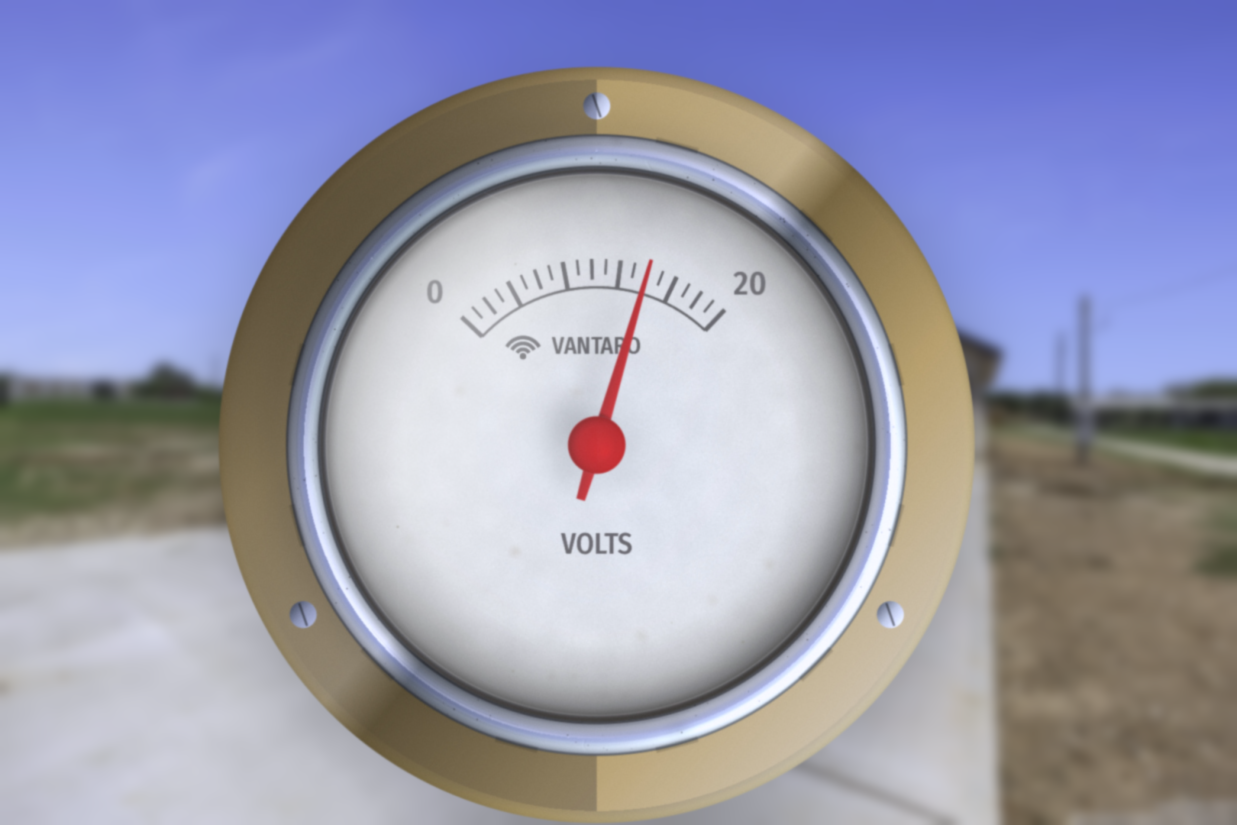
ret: 14 (V)
